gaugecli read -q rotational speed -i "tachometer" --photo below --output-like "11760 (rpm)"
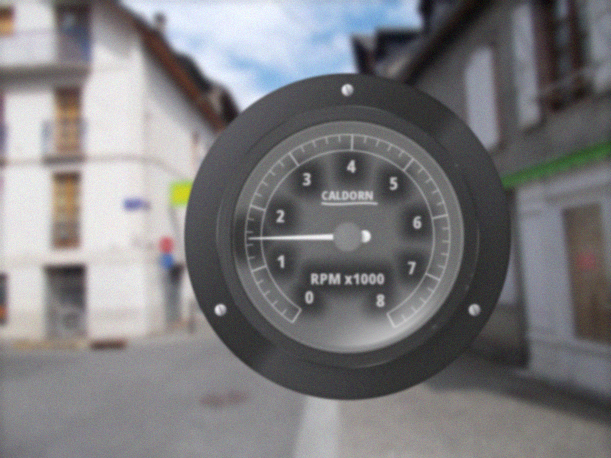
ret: 1500 (rpm)
